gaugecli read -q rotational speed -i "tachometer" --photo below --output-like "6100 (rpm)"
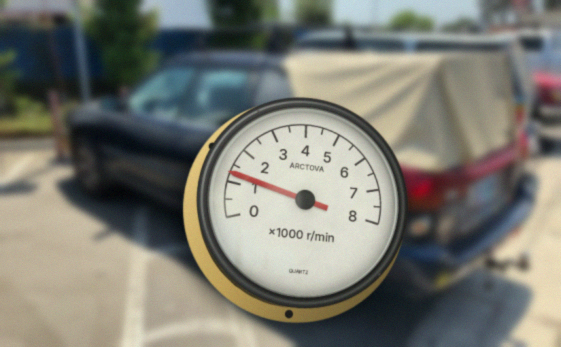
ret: 1250 (rpm)
